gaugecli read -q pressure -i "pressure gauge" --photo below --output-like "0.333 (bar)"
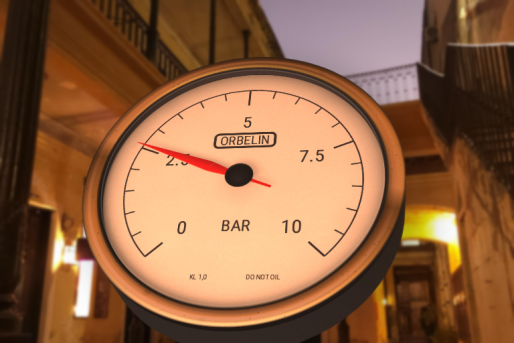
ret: 2.5 (bar)
